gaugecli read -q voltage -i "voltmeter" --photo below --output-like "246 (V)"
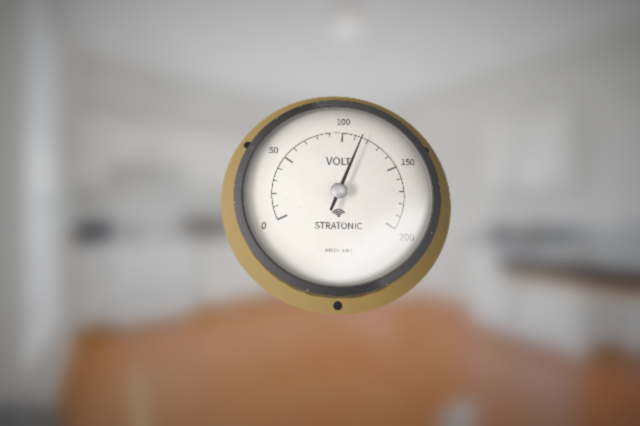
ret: 115 (V)
